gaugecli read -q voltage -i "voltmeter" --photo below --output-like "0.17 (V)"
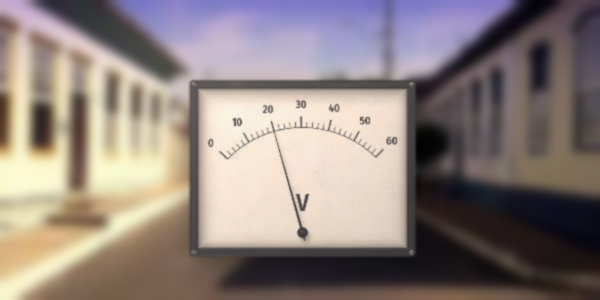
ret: 20 (V)
